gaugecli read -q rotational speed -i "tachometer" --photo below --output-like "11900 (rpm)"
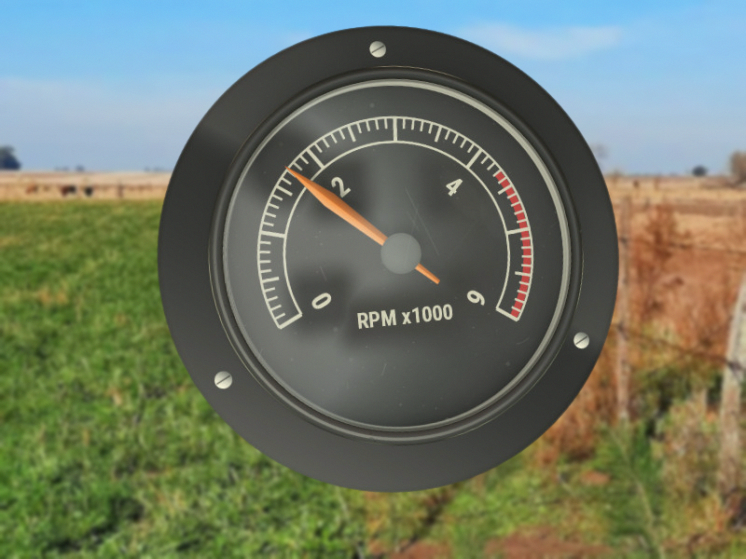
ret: 1700 (rpm)
